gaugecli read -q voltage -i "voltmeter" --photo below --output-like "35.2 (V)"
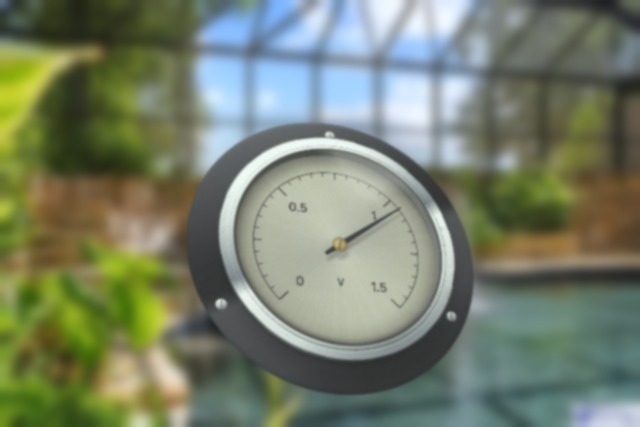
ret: 1.05 (V)
